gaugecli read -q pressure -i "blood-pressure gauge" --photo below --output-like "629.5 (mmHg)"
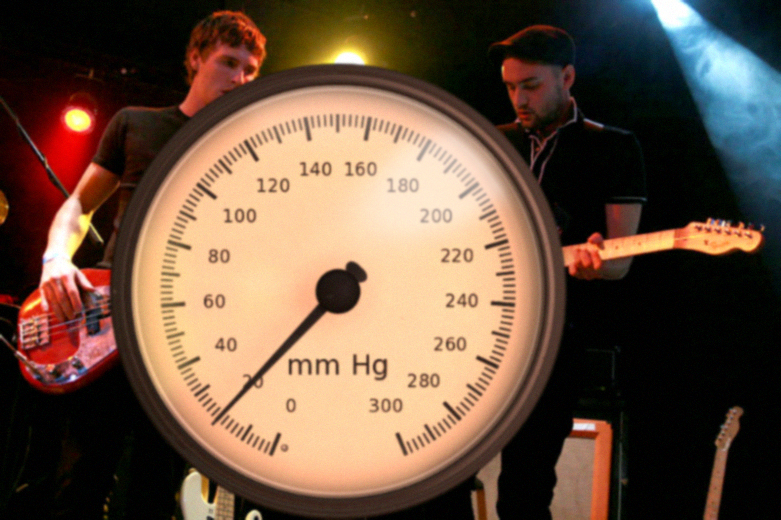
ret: 20 (mmHg)
